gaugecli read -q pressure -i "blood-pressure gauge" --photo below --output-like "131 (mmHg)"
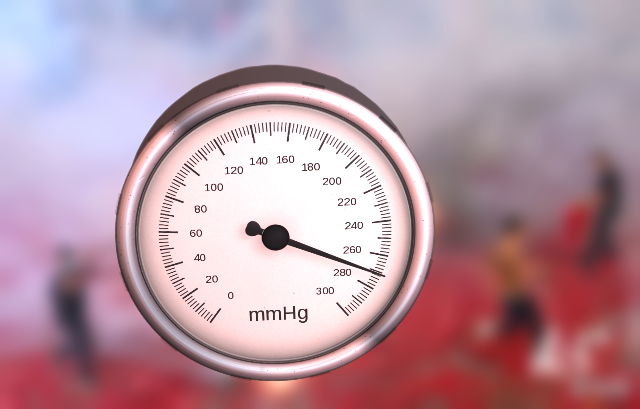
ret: 270 (mmHg)
